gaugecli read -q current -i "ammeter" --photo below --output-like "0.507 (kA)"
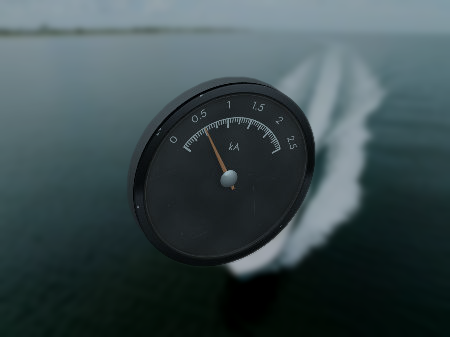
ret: 0.5 (kA)
